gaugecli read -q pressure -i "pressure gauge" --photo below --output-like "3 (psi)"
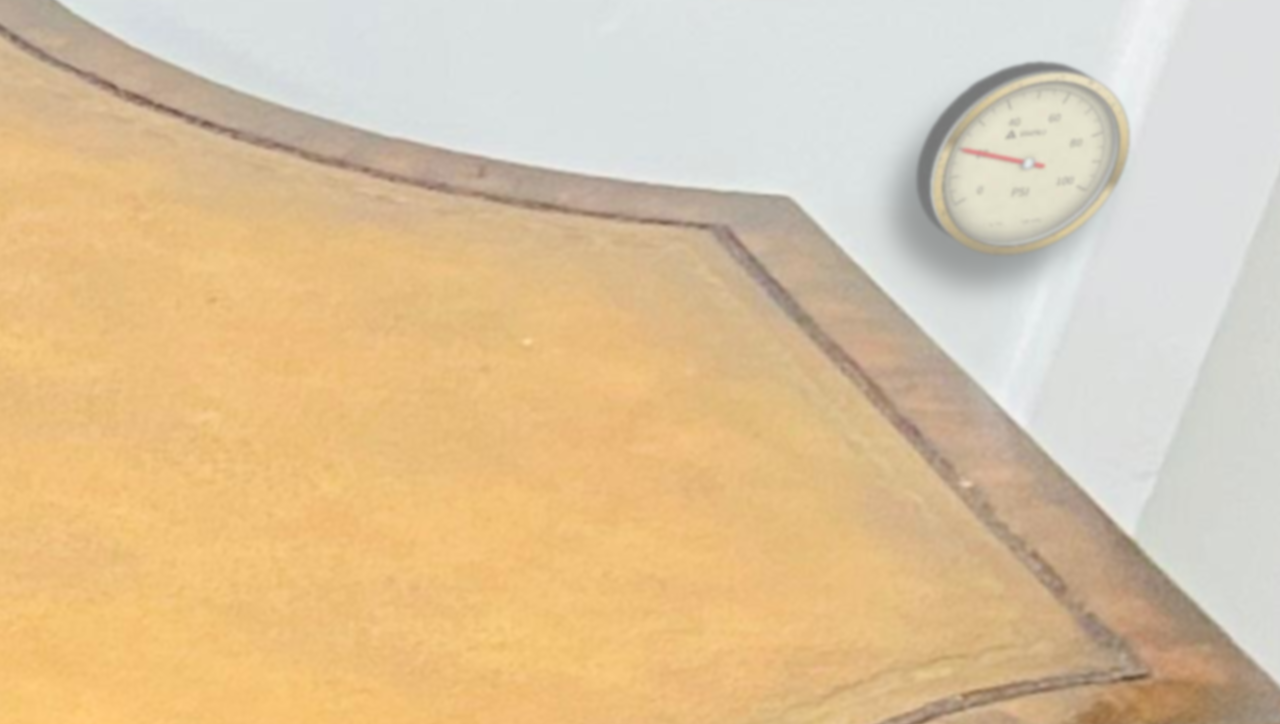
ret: 20 (psi)
